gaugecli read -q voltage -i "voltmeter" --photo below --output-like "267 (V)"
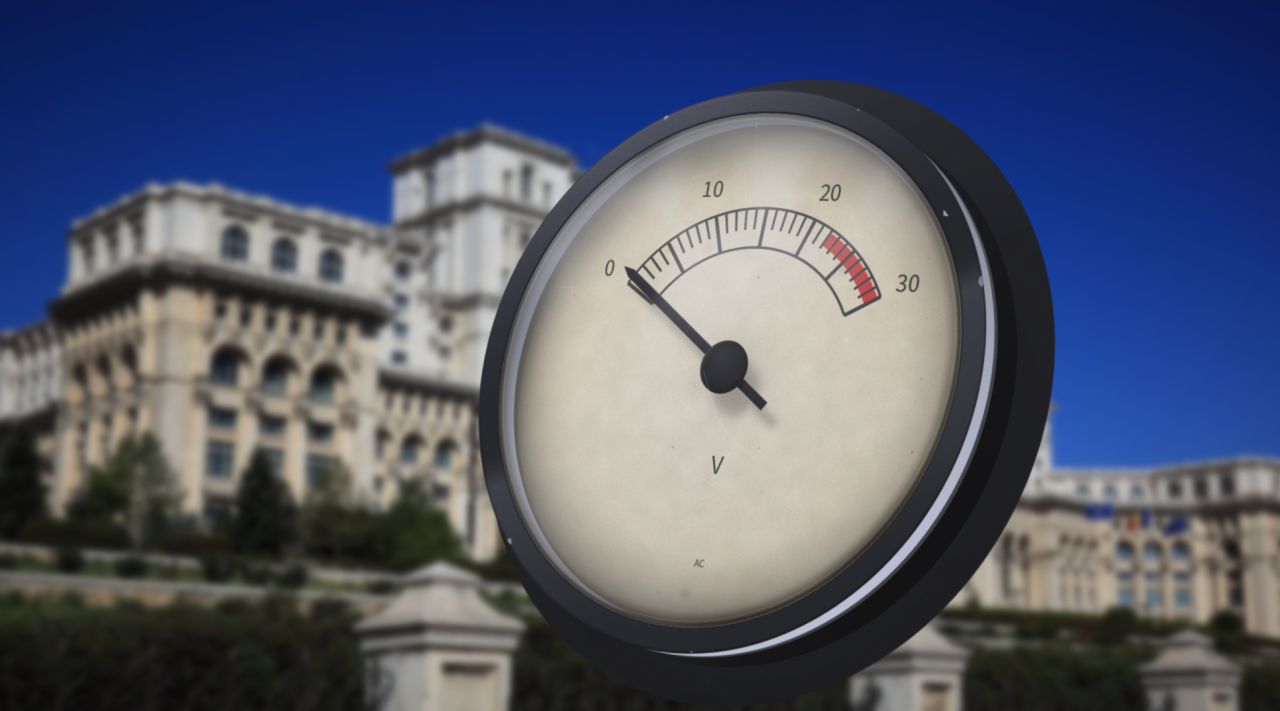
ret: 1 (V)
